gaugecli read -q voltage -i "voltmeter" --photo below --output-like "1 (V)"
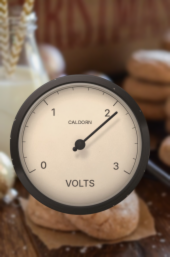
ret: 2.1 (V)
